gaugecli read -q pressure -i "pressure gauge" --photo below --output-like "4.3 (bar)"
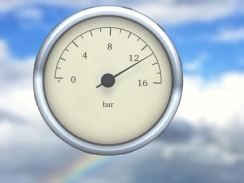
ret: 13 (bar)
